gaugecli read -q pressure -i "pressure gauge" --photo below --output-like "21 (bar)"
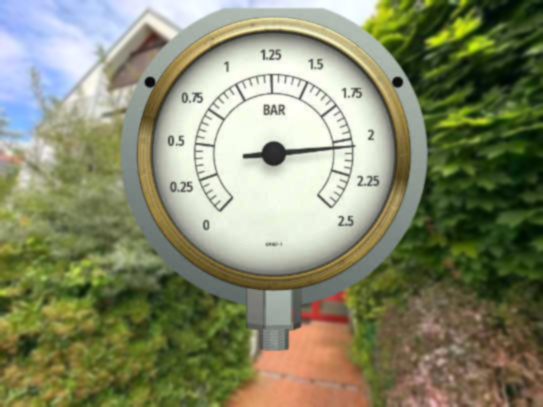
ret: 2.05 (bar)
